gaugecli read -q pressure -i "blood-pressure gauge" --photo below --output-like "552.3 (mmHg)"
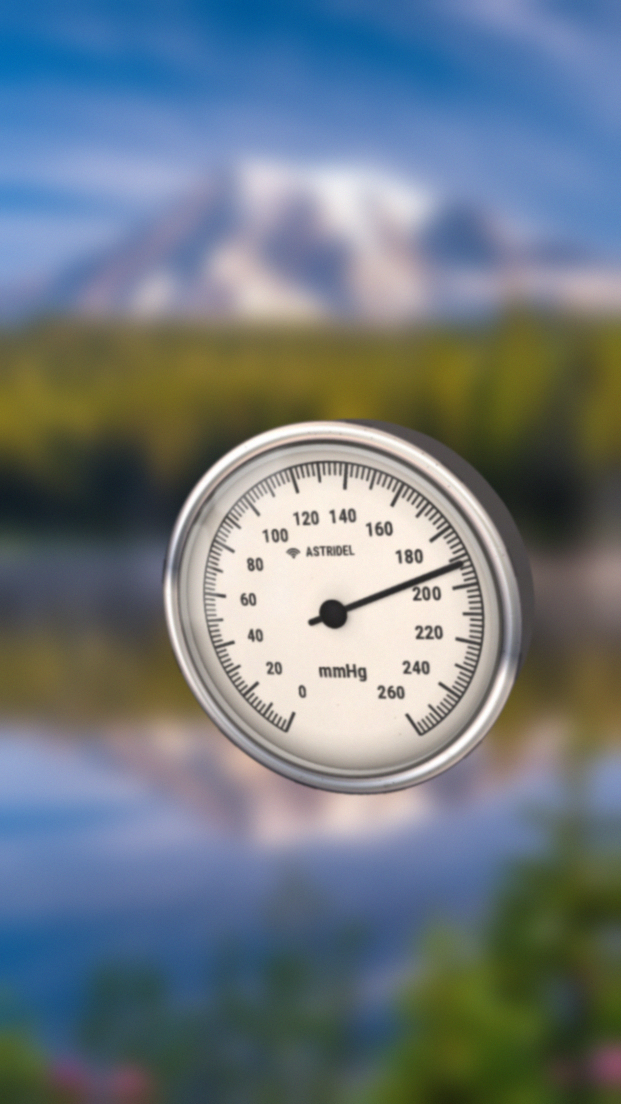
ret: 192 (mmHg)
